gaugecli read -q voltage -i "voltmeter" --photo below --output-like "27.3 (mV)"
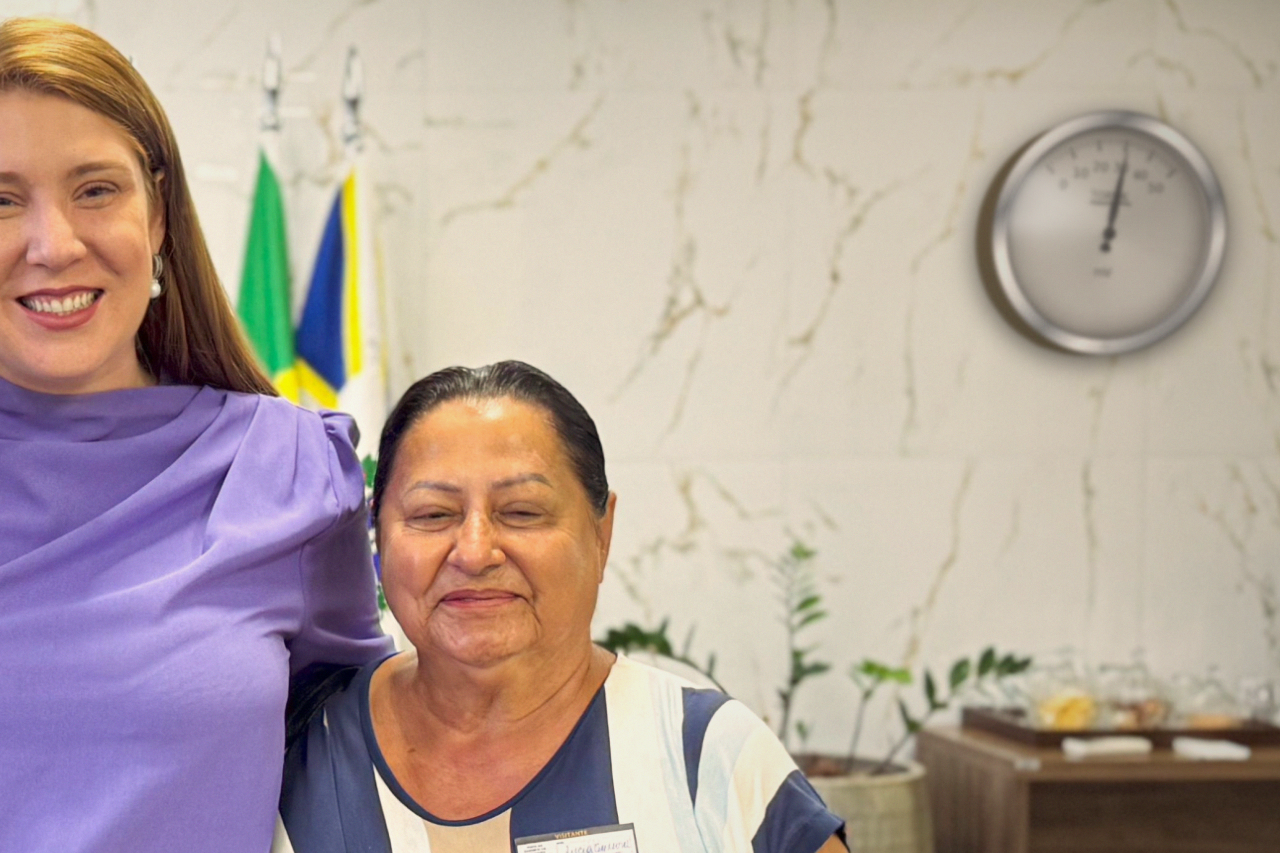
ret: 30 (mV)
